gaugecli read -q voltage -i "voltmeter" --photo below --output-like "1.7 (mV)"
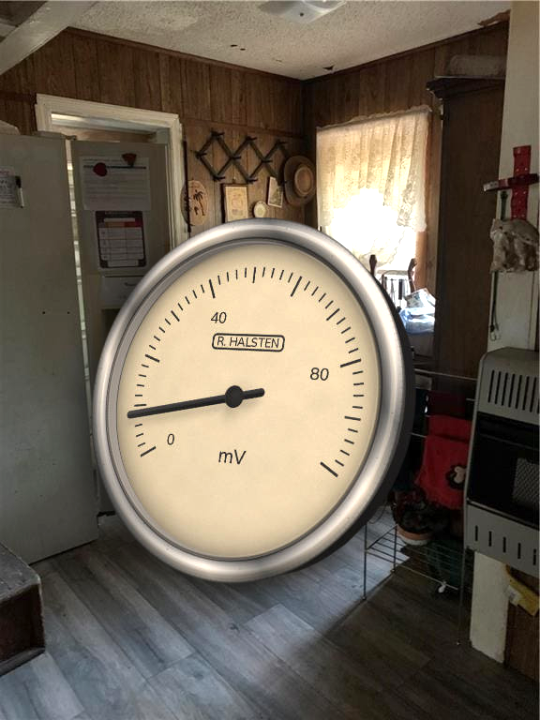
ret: 8 (mV)
